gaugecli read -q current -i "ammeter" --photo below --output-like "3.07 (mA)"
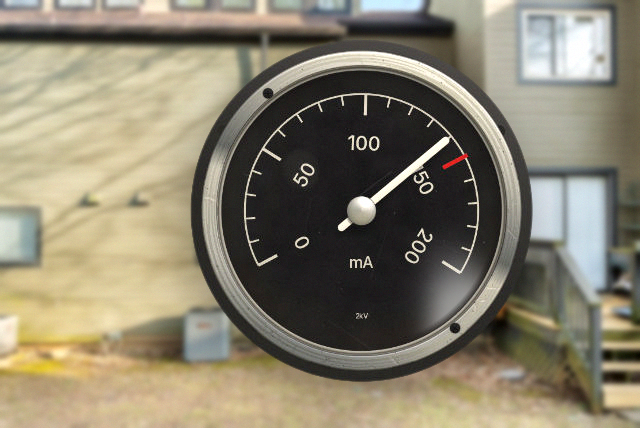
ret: 140 (mA)
